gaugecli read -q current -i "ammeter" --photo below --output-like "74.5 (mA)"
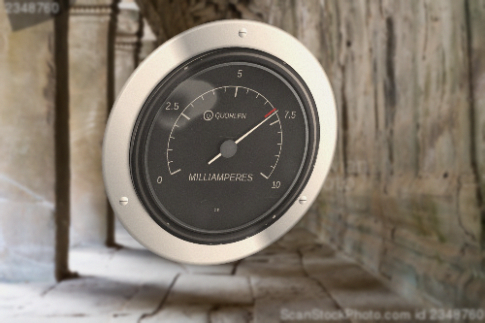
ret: 7 (mA)
